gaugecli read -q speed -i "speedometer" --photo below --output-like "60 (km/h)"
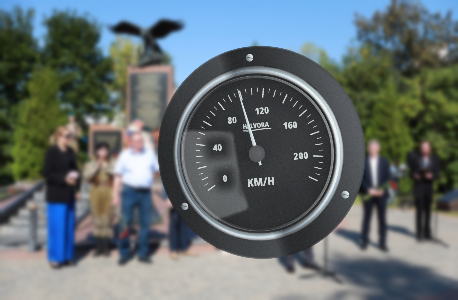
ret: 100 (km/h)
